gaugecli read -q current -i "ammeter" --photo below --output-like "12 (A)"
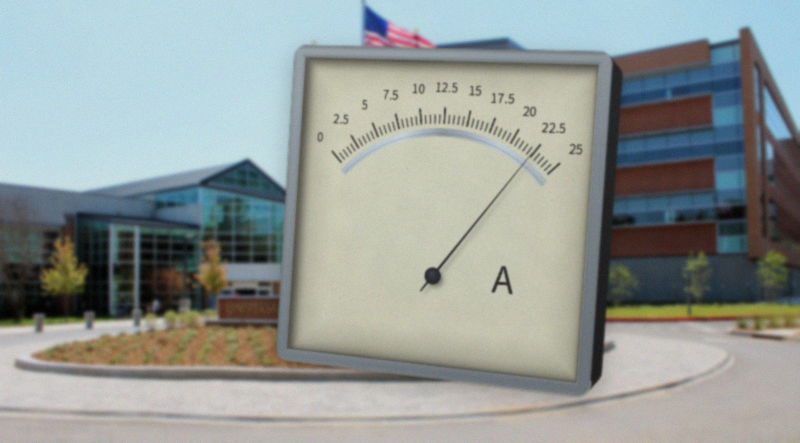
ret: 22.5 (A)
